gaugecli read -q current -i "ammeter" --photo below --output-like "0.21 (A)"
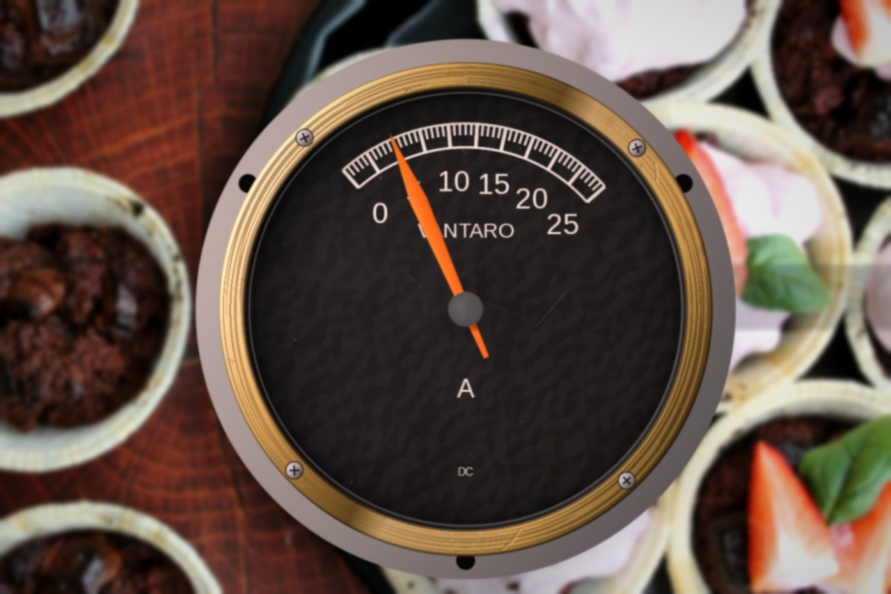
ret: 5 (A)
